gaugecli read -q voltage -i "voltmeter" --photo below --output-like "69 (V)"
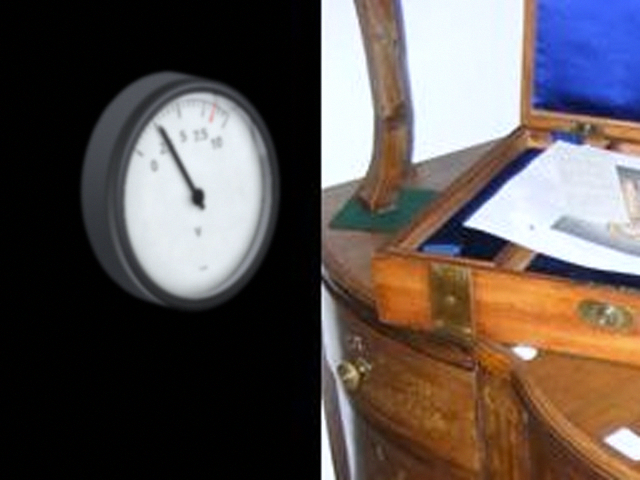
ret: 2.5 (V)
